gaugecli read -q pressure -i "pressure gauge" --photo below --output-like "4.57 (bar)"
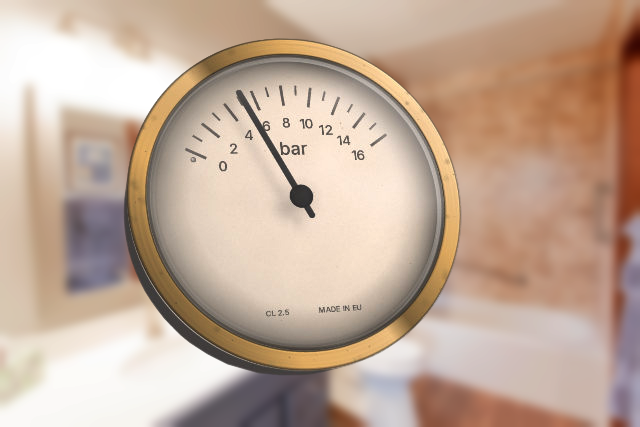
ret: 5 (bar)
